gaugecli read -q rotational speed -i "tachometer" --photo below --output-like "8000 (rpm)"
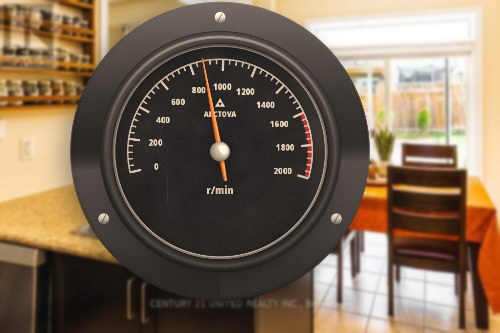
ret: 880 (rpm)
